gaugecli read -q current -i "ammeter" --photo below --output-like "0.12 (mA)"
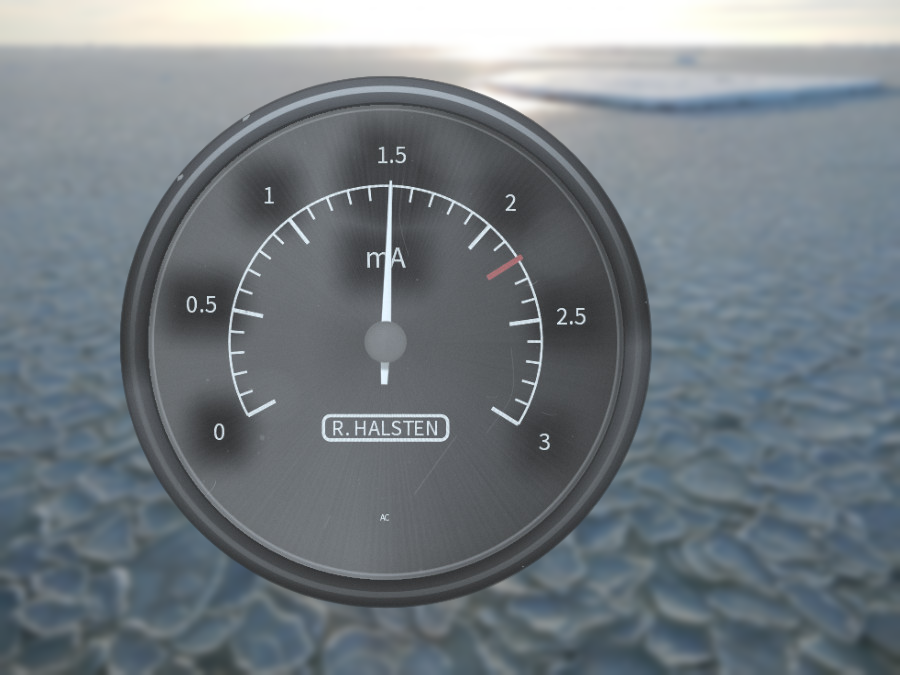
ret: 1.5 (mA)
